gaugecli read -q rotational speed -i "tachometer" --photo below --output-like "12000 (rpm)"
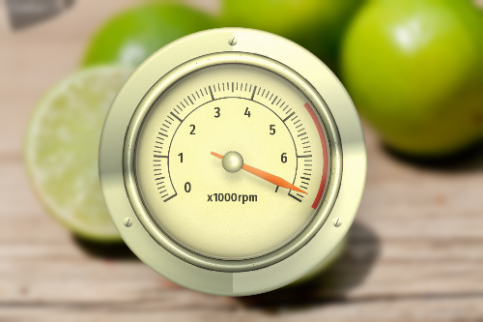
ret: 6800 (rpm)
